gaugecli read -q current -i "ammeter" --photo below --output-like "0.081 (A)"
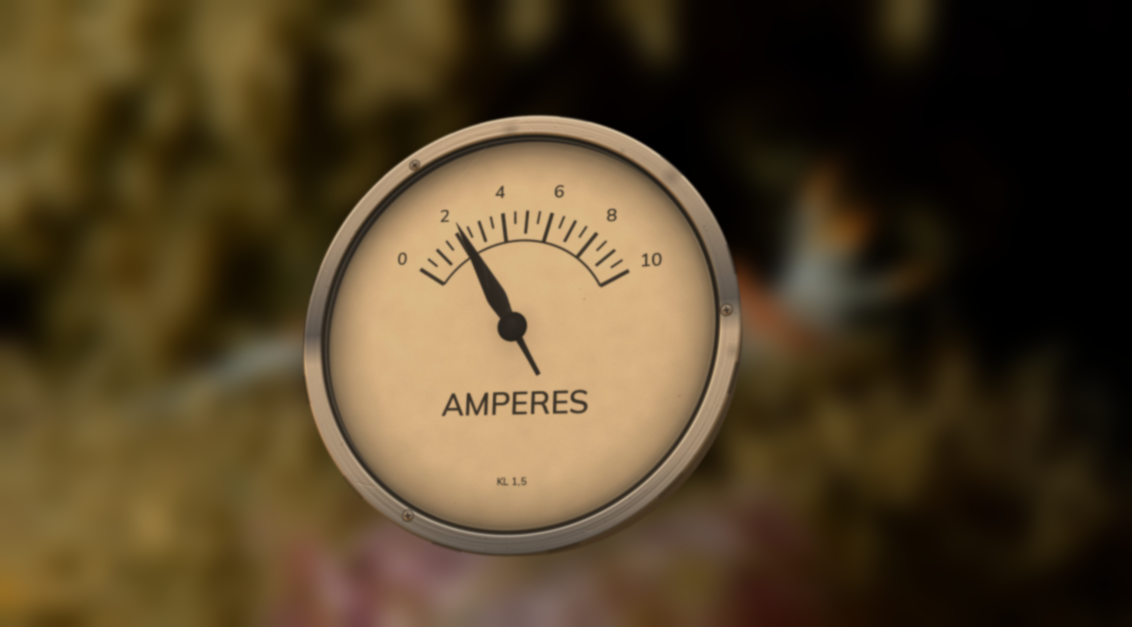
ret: 2.25 (A)
